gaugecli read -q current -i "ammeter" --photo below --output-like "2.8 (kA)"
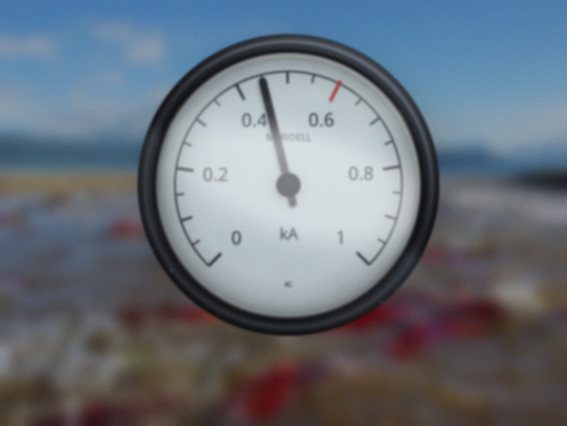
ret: 0.45 (kA)
